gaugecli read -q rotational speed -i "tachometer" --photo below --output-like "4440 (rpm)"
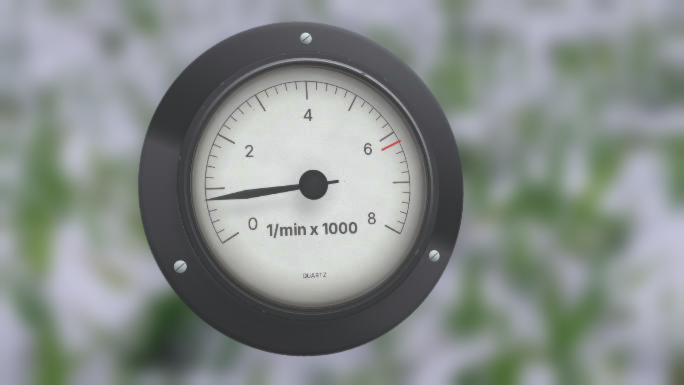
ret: 800 (rpm)
